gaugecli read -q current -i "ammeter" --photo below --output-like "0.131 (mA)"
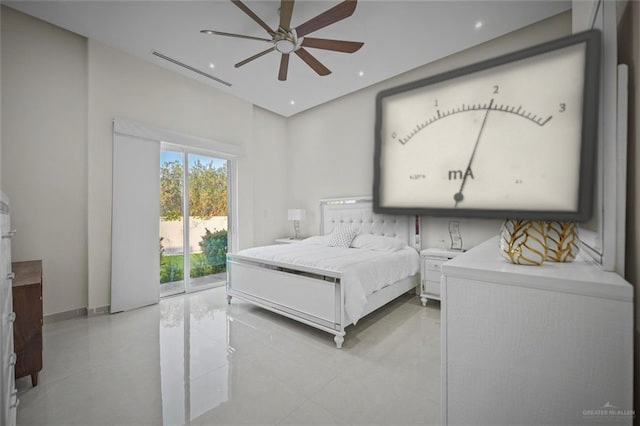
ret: 2 (mA)
